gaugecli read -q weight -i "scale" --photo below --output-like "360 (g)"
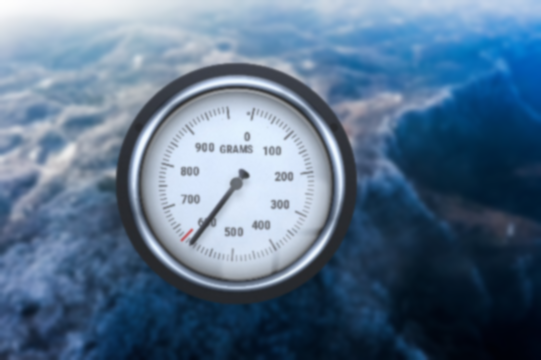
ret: 600 (g)
